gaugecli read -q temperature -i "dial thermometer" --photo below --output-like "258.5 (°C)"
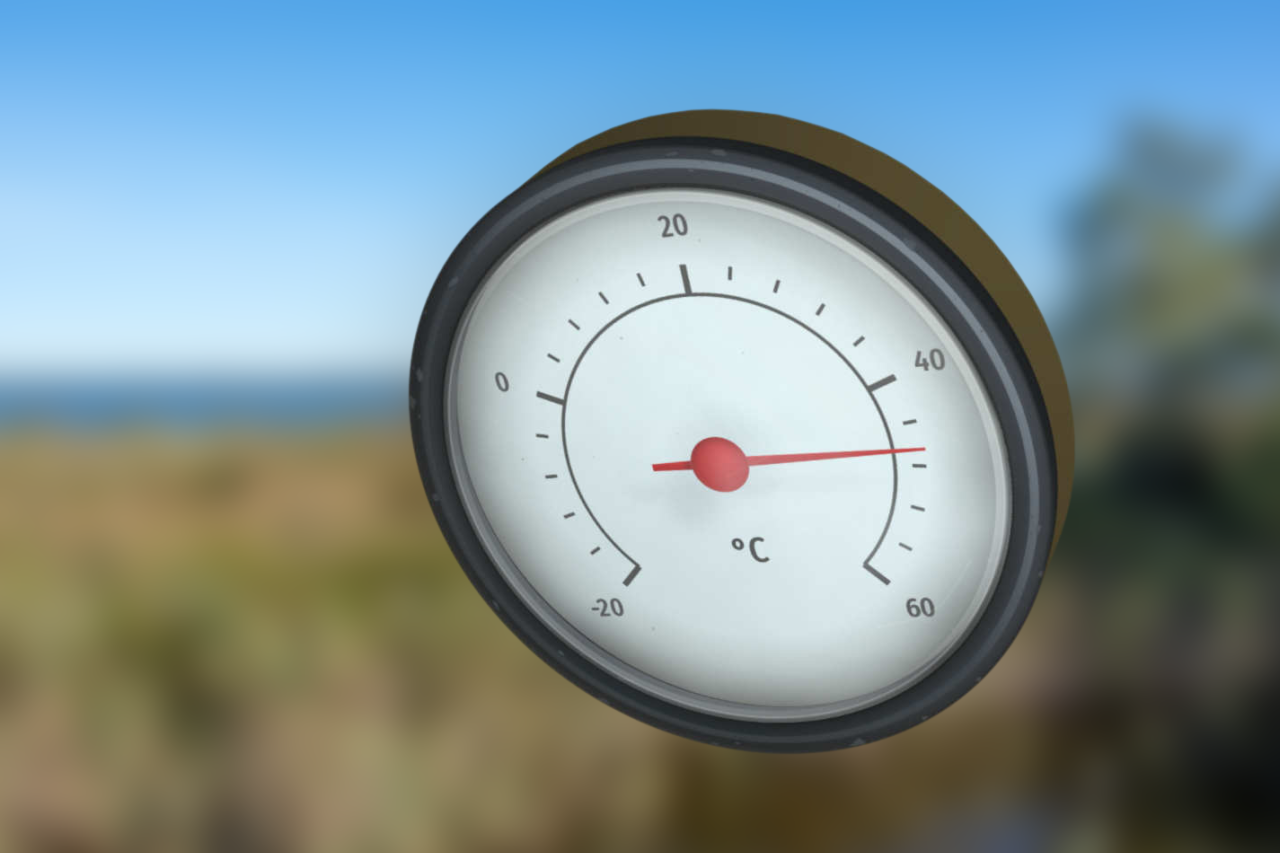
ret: 46 (°C)
